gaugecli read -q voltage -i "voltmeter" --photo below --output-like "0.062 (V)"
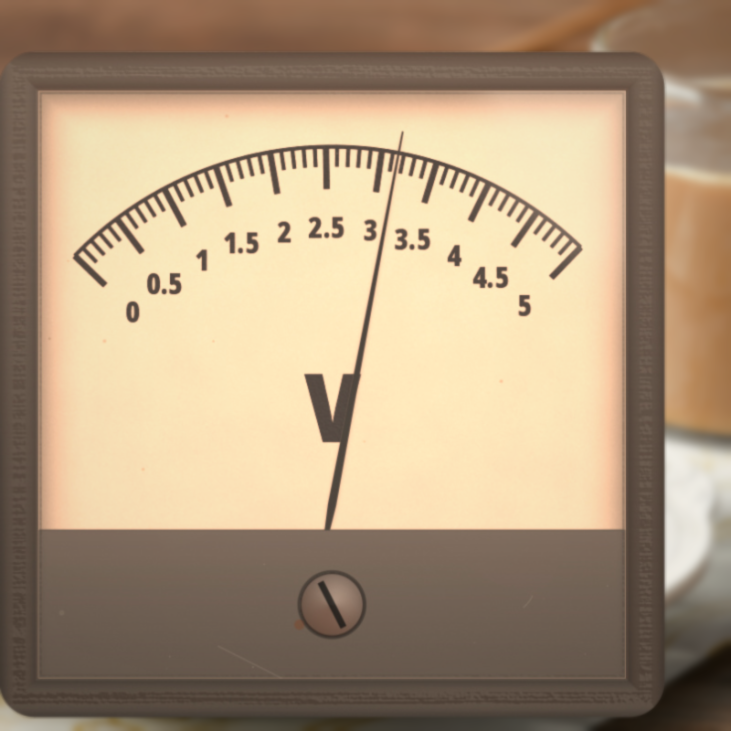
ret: 3.15 (V)
